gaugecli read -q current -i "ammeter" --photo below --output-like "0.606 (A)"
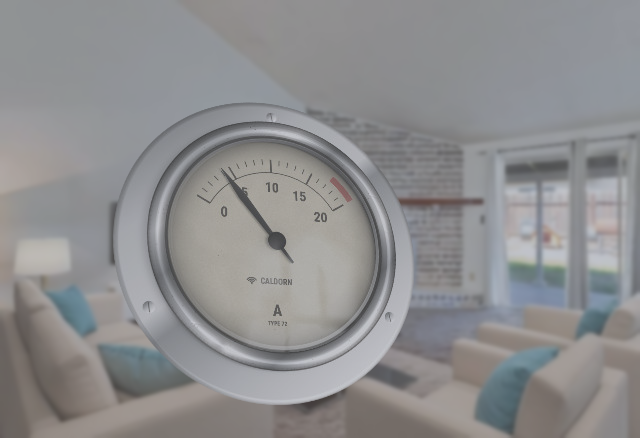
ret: 4 (A)
